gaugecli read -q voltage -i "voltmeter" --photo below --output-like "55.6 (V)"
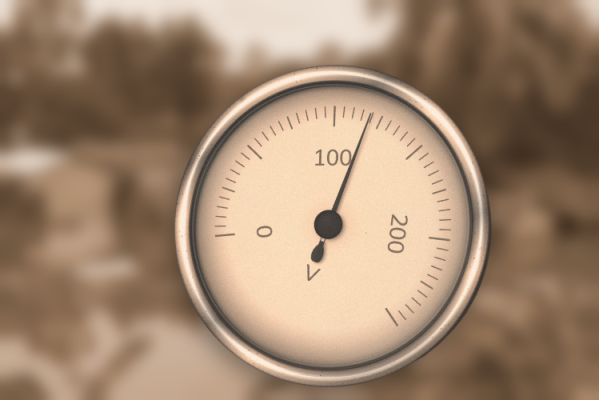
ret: 120 (V)
